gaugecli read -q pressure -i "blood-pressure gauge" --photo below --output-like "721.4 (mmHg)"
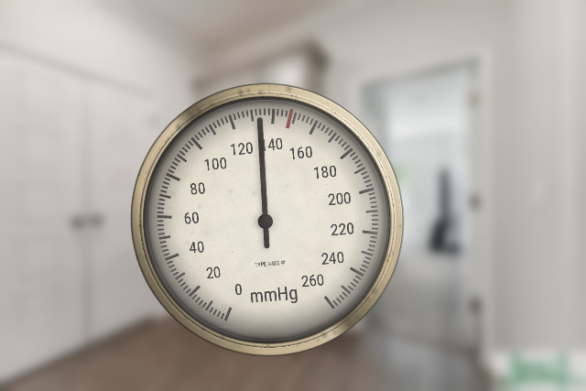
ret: 134 (mmHg)
